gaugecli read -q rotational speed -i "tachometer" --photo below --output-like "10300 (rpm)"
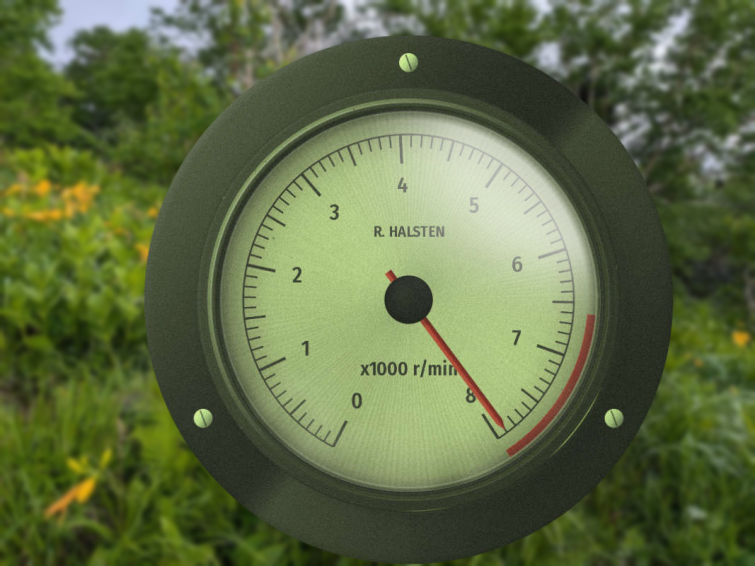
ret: 7900 (rpm)
